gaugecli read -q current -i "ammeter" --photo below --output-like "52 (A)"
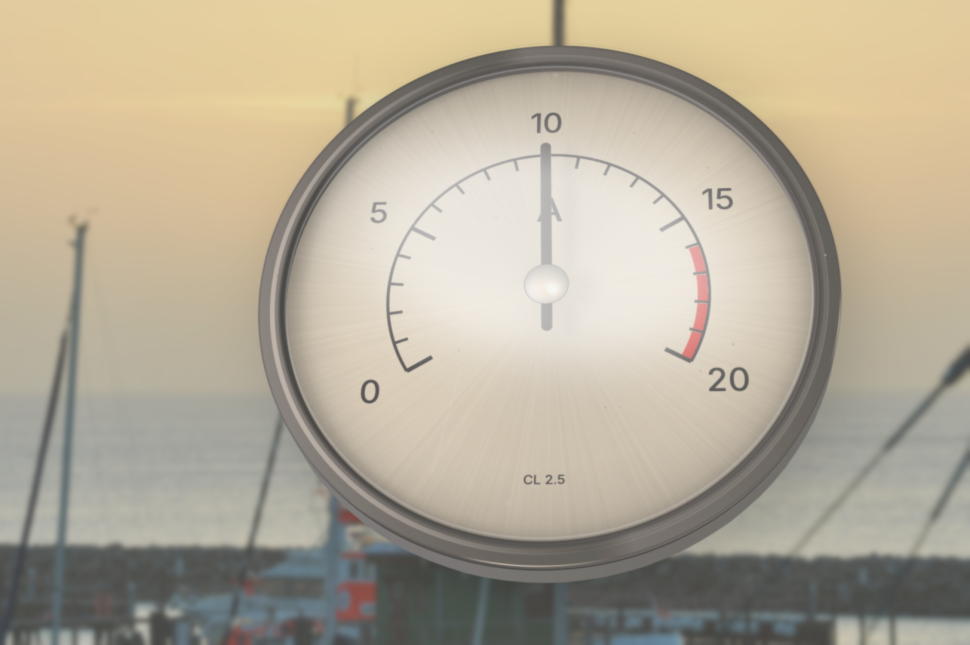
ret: 10 (A)
